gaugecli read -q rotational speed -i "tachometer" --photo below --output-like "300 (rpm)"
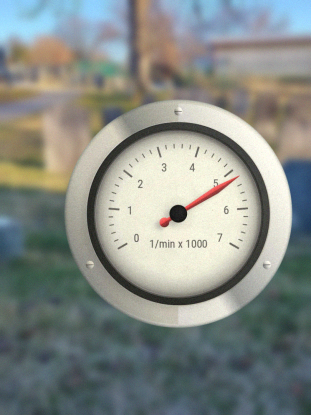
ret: 5200 (rpm)
